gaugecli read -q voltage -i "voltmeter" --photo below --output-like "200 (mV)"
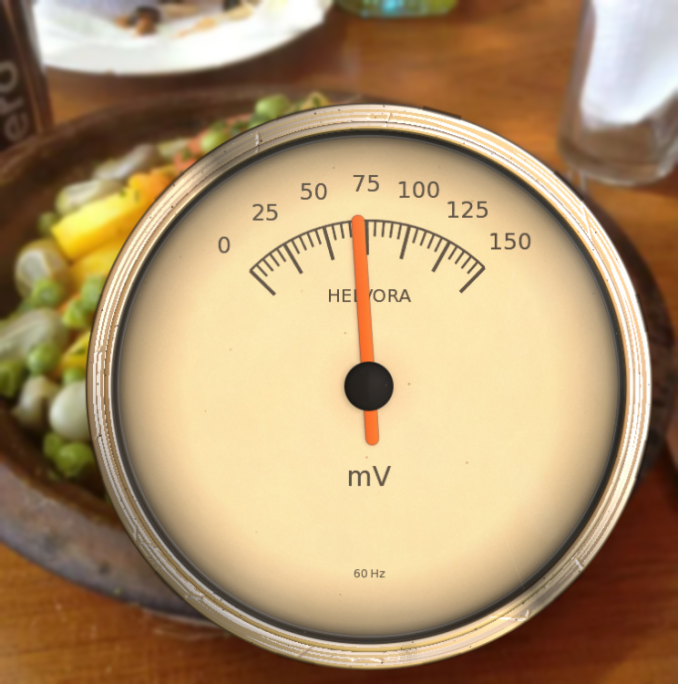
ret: 70 (mV)
